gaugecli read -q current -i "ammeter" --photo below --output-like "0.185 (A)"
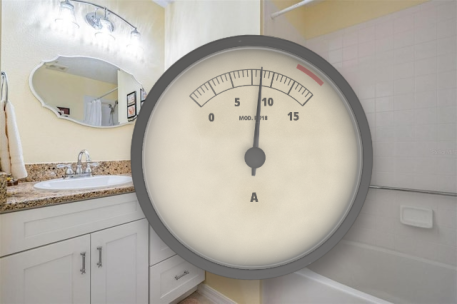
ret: 8.5 (A)
